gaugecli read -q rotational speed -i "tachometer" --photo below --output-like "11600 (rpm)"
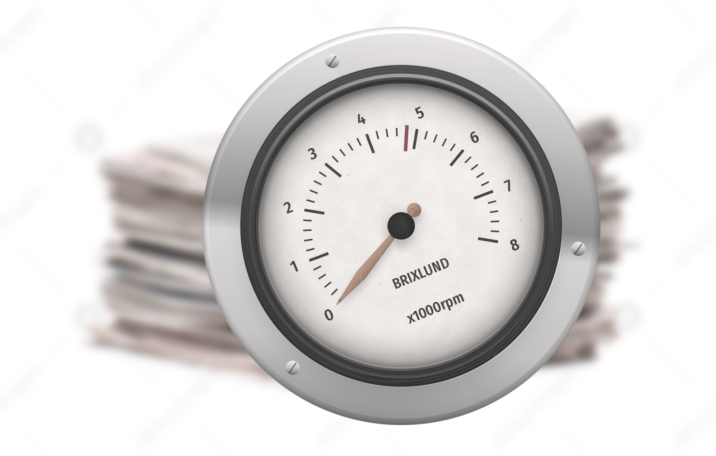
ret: 0 (rpm)
